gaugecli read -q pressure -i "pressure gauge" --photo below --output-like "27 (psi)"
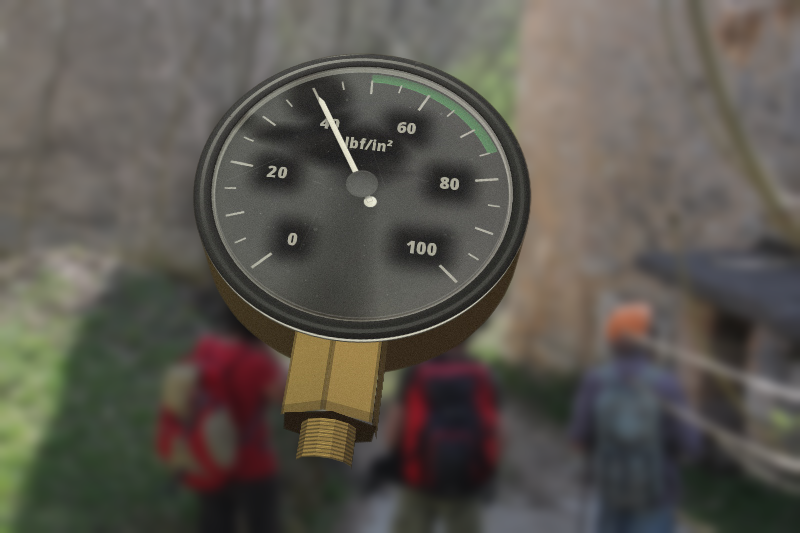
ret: 40 (psi)
